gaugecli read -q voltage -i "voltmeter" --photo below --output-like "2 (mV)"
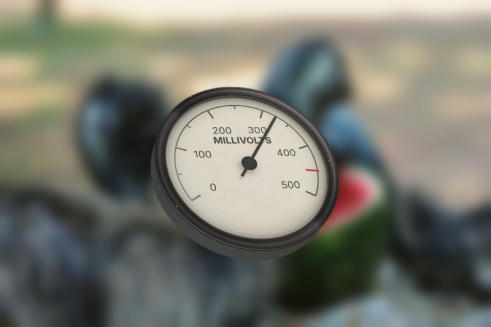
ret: 325 (mV)
